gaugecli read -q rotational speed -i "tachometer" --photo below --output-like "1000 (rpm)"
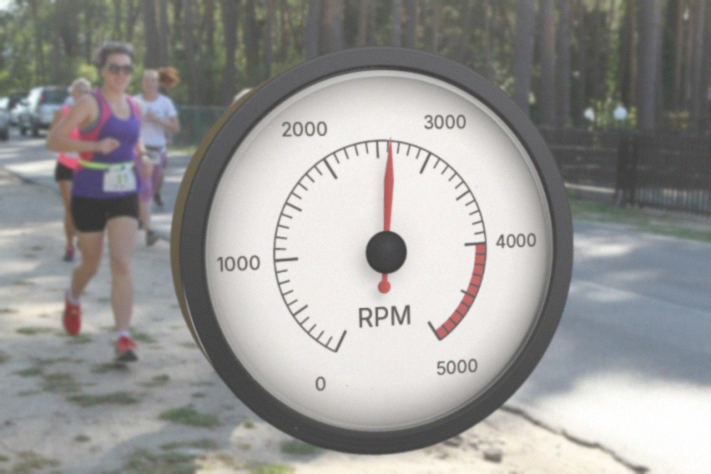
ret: 2600 (rpm)
